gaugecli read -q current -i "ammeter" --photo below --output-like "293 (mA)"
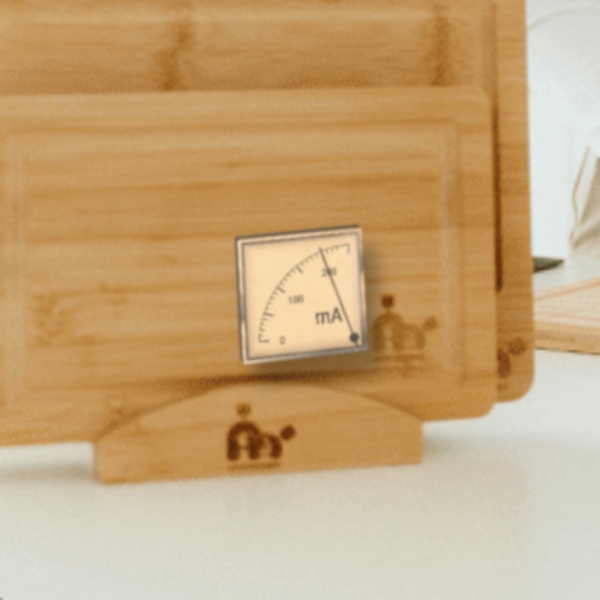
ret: 200 (mA)
